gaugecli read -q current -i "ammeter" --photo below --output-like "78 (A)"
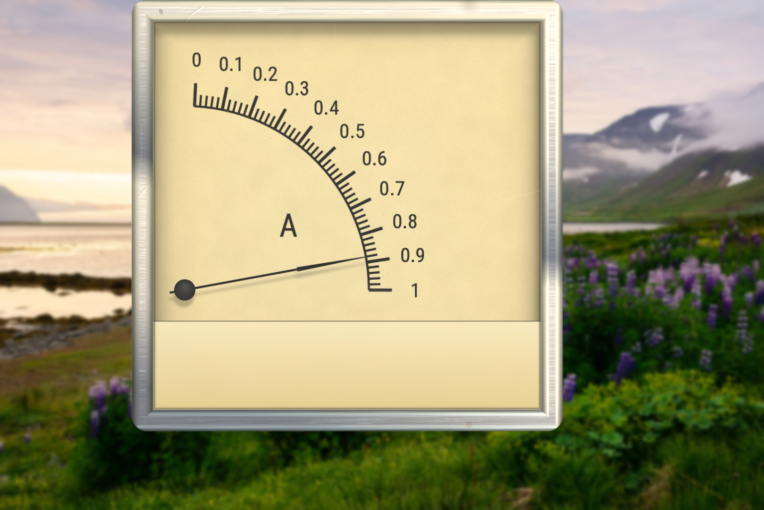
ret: 0.88 (A)
